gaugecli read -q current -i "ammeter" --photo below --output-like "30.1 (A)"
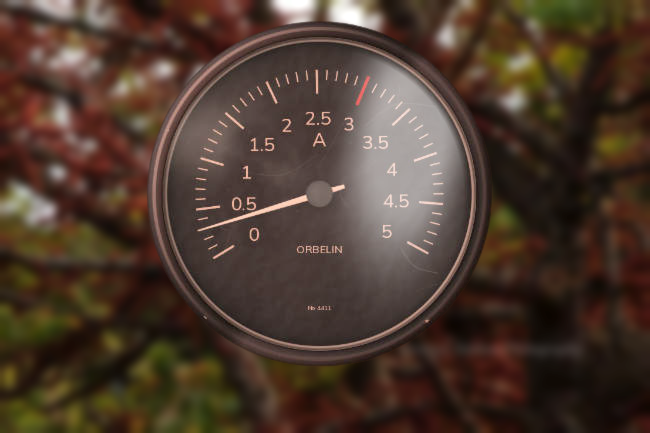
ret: 0.3 (A)
